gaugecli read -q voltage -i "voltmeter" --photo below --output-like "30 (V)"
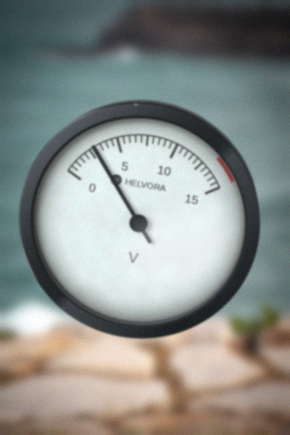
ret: 3 (V)
